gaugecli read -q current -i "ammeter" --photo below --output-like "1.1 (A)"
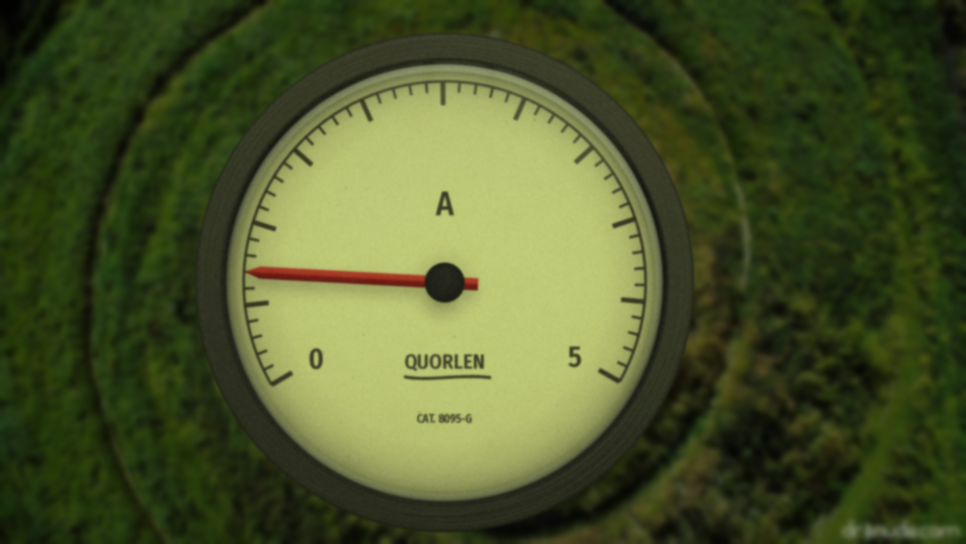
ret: 0.7 (A)
